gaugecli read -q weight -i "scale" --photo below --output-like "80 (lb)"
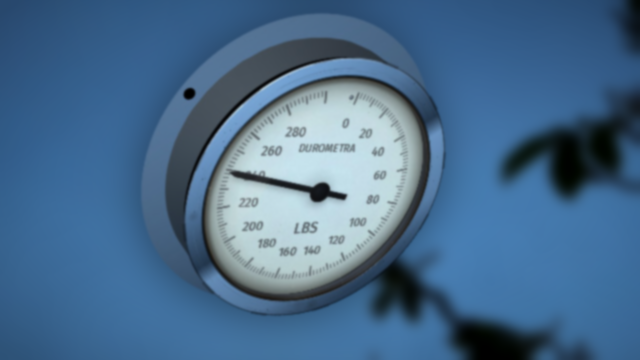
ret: 240 (lb)
